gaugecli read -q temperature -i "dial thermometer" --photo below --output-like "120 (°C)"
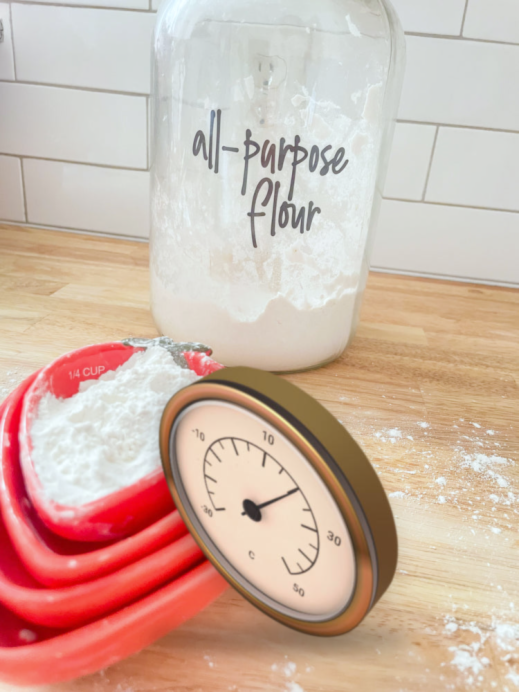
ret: 20 (°C)
